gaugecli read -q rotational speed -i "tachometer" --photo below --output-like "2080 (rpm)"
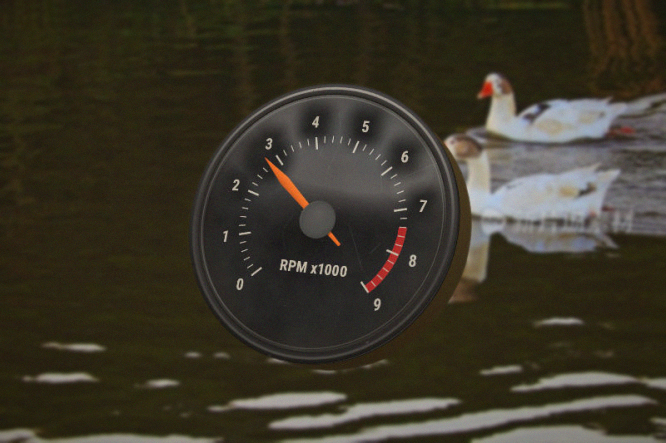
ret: 2800 (rpm)
